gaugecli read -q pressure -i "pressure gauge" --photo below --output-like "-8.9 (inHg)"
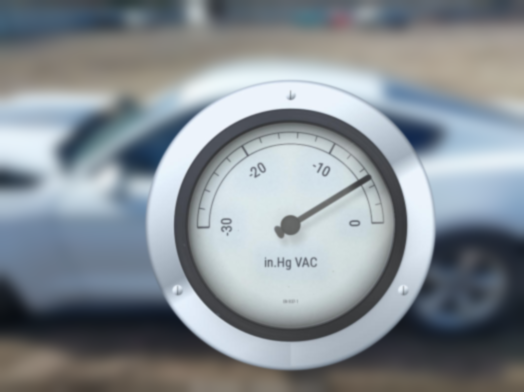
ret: -5 (inHg)
